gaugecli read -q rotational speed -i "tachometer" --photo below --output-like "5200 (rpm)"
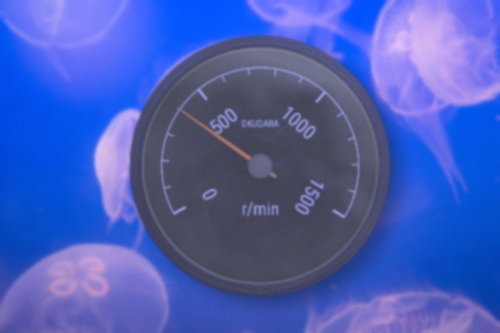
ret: 400 (rpm)
